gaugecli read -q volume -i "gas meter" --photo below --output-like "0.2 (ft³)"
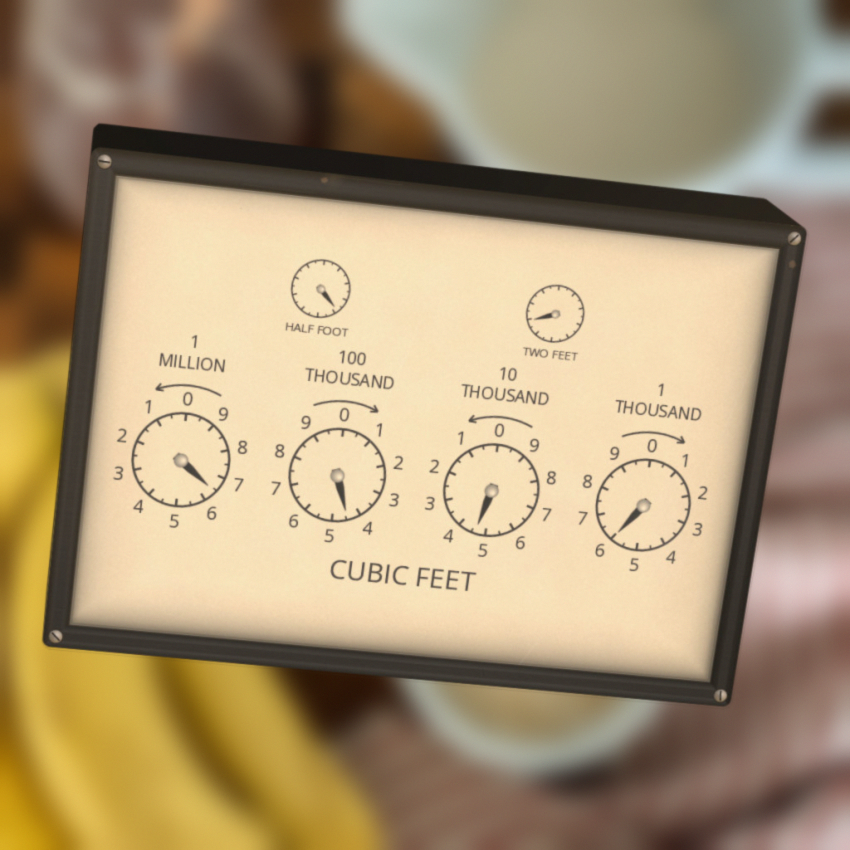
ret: 644600 (ft³)
